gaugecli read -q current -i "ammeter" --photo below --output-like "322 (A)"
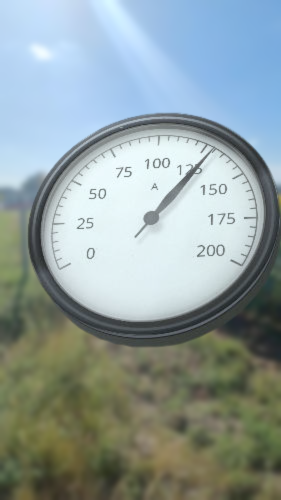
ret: 130 (A)
